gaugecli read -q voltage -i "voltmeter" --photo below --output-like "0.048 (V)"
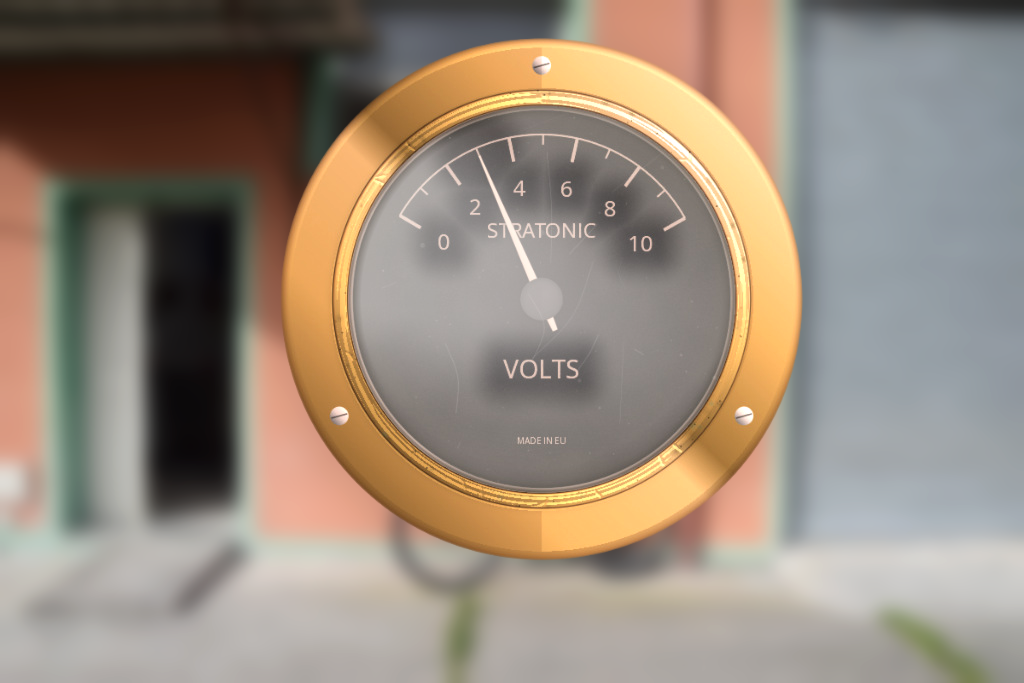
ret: 3 (V)
